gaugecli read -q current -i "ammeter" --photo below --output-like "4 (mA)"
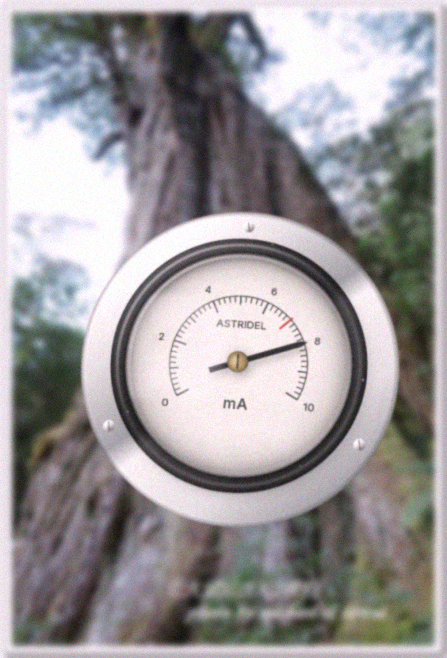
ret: 8 (mA)
